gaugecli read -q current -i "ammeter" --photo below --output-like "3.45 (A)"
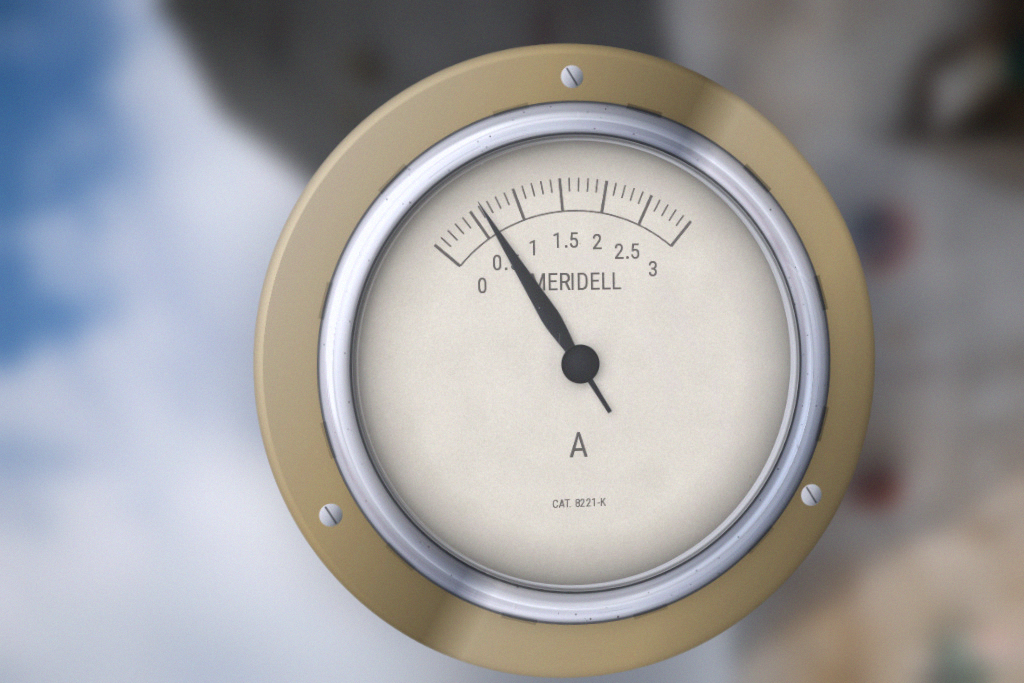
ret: 0.6 (A)
